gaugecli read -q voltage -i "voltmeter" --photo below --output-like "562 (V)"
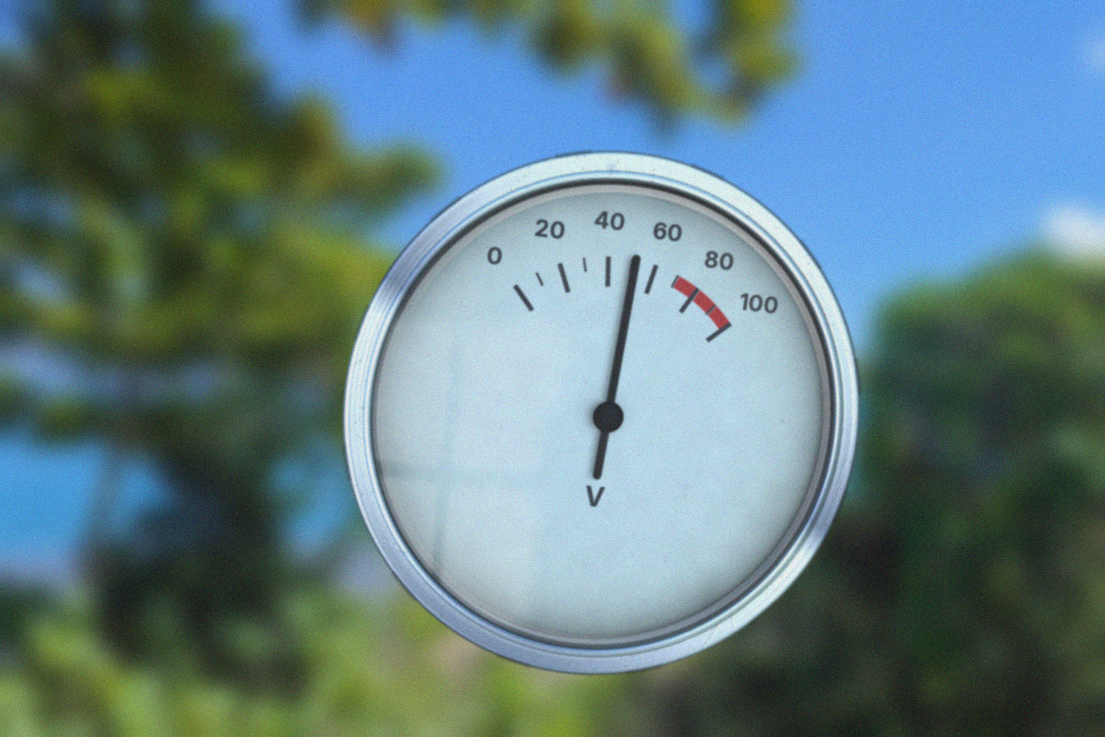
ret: 50 (V)
